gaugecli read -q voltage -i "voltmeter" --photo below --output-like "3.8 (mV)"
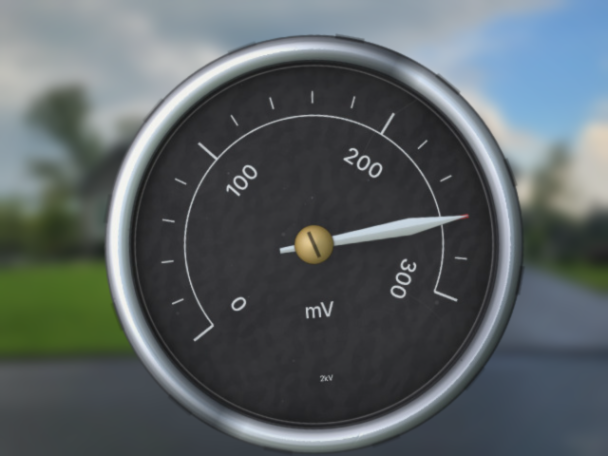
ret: 260 (mV)
